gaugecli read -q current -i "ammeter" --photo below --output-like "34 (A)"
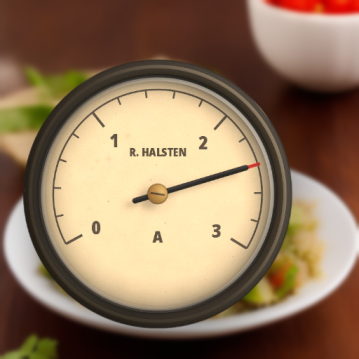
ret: 2.4 (A)
